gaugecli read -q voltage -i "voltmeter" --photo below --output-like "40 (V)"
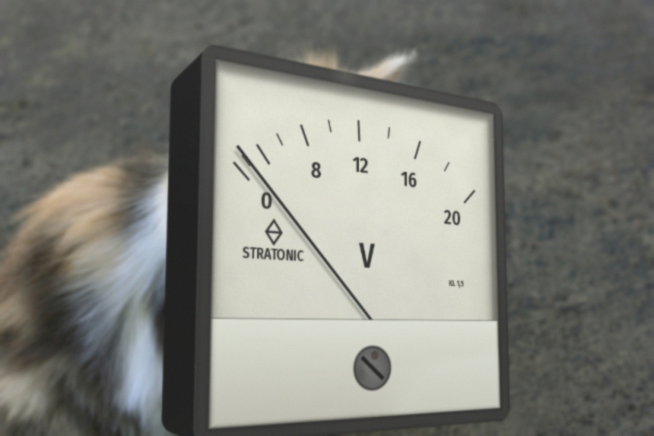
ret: 2 (V)
